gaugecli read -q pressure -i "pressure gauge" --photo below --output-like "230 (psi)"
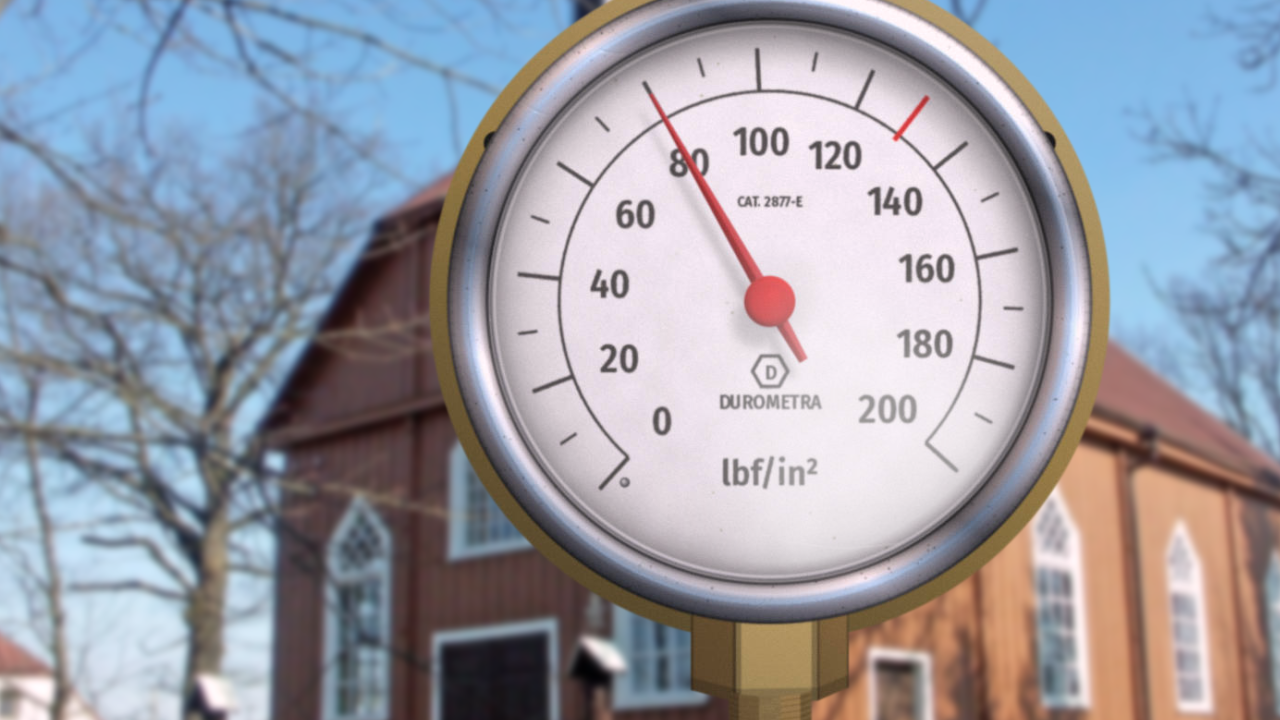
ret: 80 (psi)
